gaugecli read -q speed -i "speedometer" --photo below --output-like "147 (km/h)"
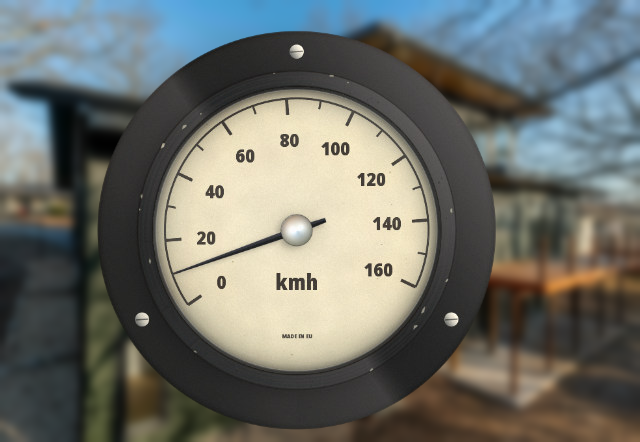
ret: 10 (km/h)
